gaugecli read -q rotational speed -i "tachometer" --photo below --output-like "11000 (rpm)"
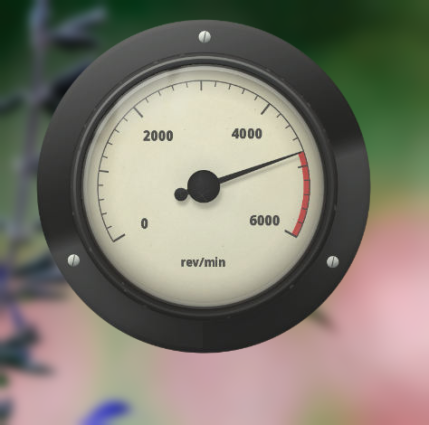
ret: 4800 (rpm)
